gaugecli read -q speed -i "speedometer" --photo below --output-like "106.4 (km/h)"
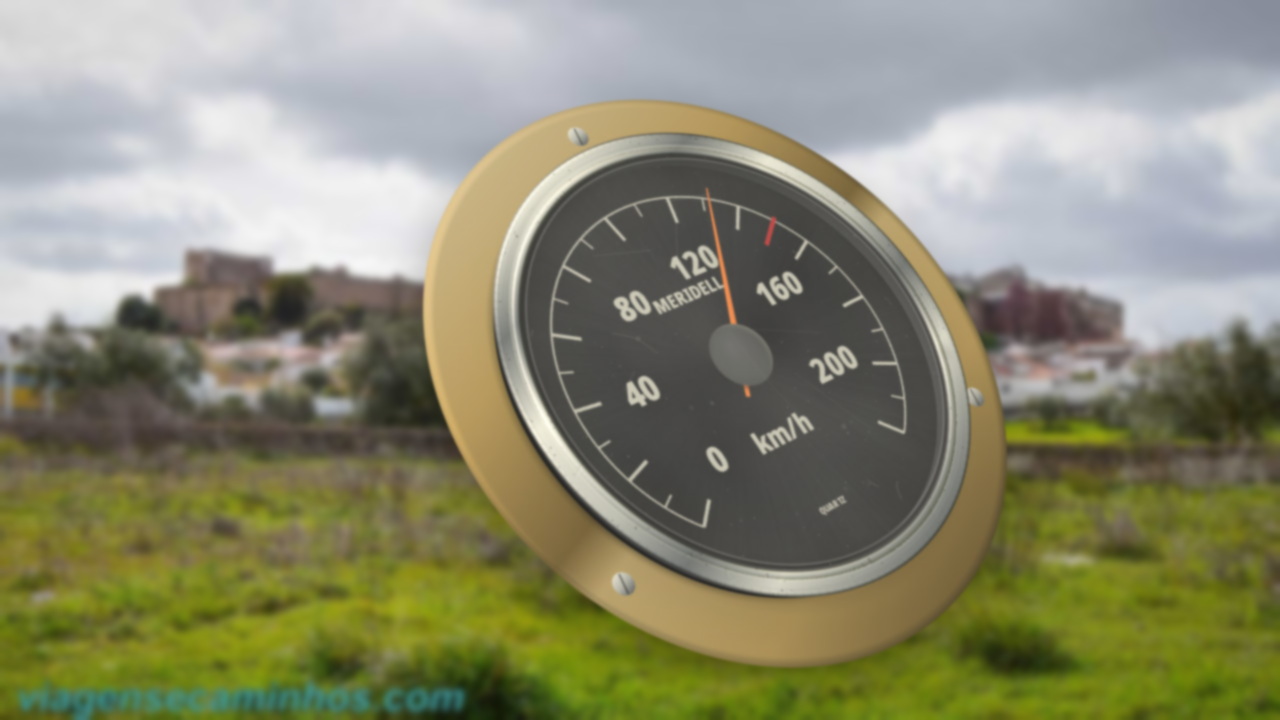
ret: 130 (km/h)
